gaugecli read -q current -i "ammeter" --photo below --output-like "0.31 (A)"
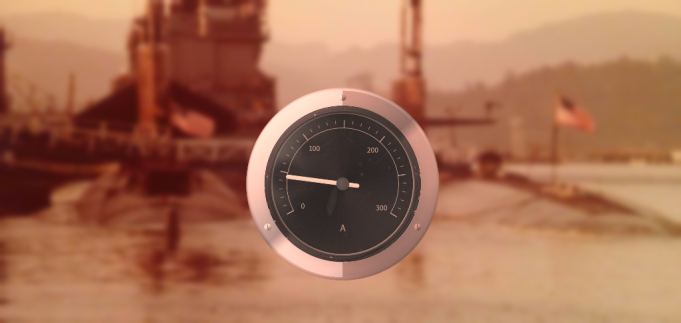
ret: 45 (A)
